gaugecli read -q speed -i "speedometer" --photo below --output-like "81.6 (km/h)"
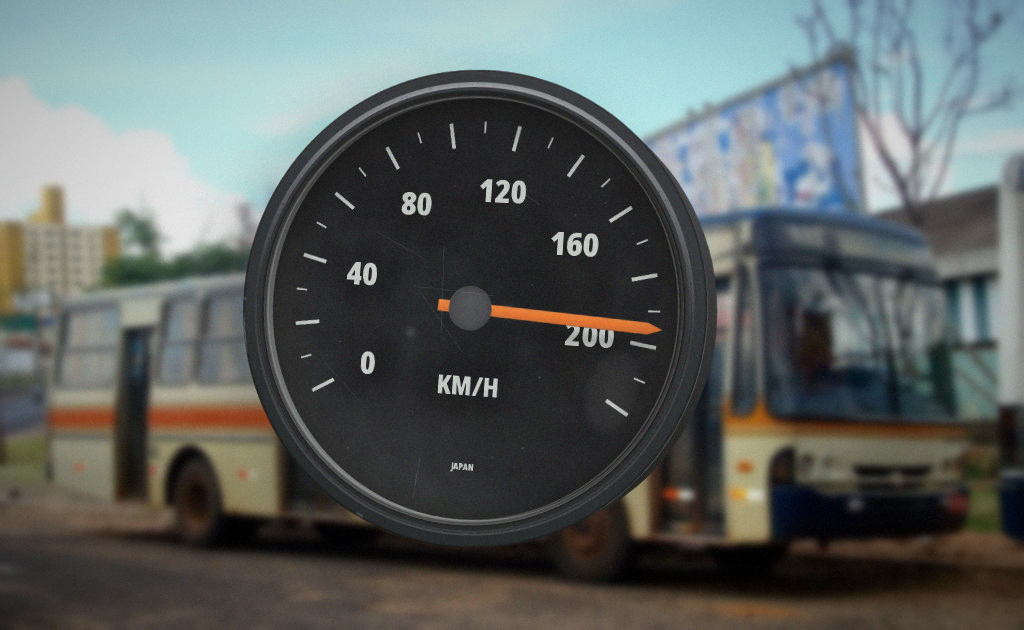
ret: 195 (km/h)
